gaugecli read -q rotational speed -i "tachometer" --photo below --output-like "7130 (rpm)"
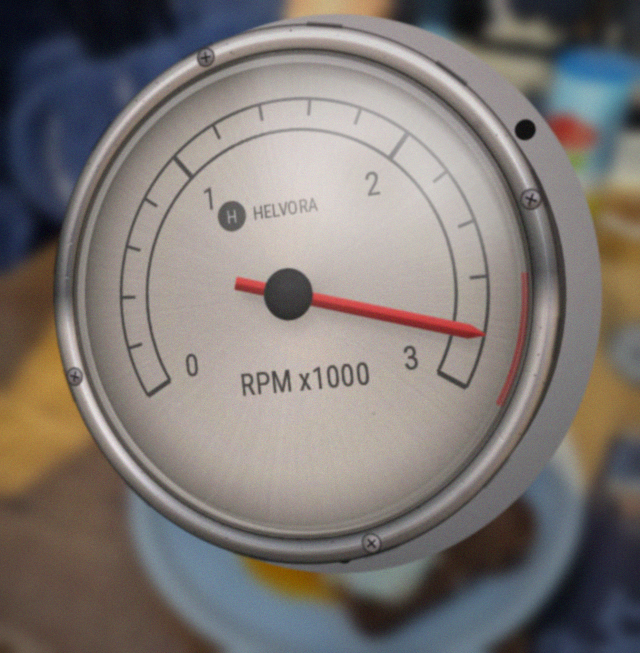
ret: 2800 (rpm)
